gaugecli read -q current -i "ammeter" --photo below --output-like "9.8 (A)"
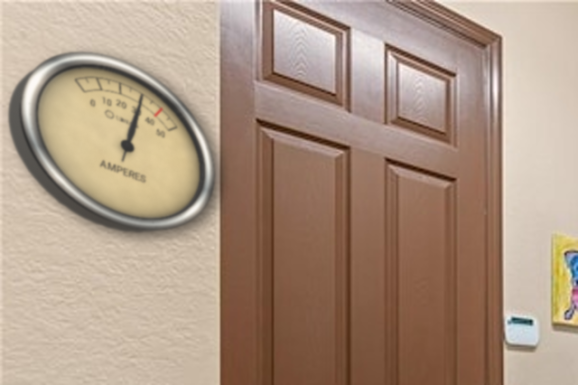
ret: 30 (A)
